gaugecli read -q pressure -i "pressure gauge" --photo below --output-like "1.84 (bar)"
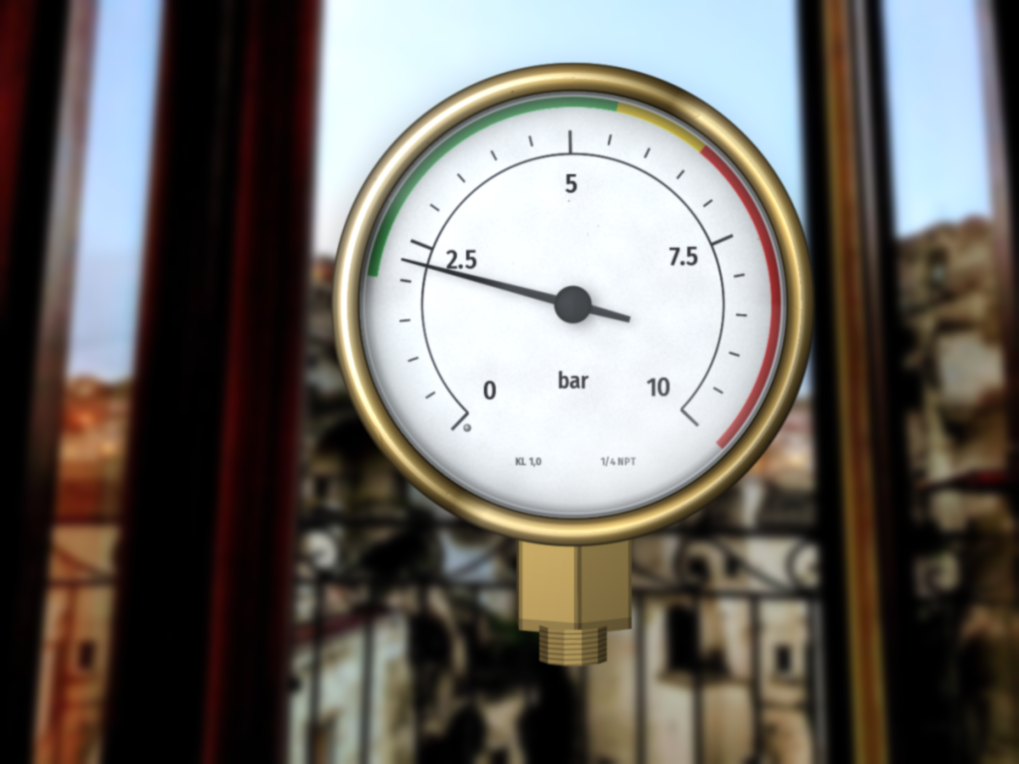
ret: 2.25 (bar)
